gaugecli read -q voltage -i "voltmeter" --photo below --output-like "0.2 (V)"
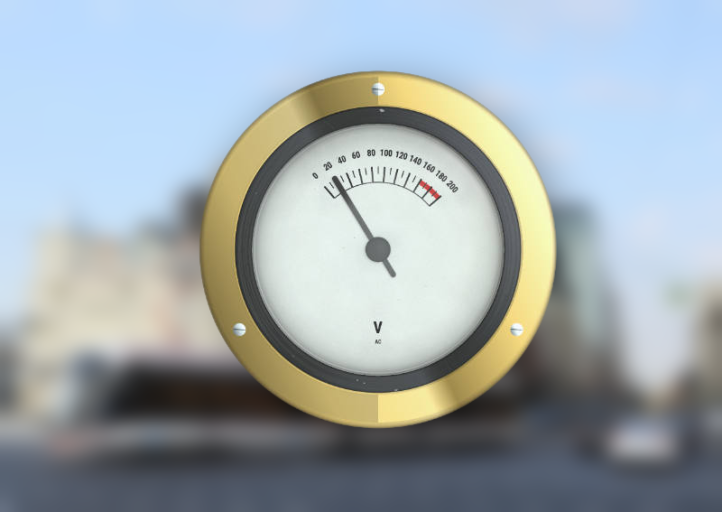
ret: 20 (V)
